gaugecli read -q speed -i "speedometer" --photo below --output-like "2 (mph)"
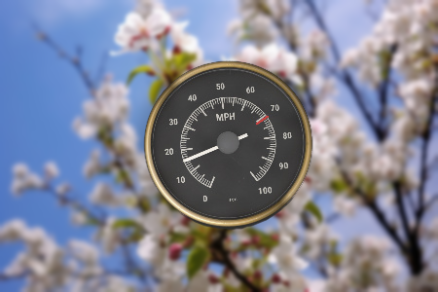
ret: 15 (mph)
